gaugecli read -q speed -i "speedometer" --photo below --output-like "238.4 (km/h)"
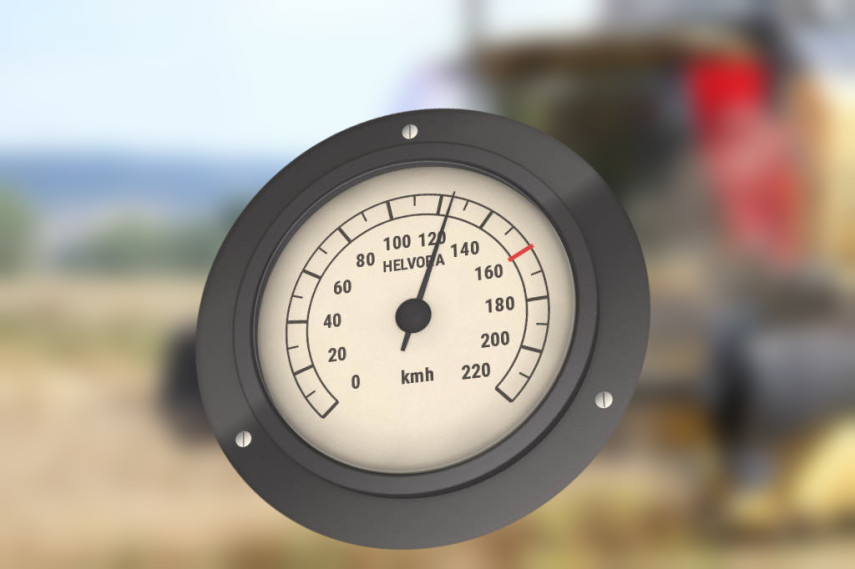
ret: 125 (km/h)
